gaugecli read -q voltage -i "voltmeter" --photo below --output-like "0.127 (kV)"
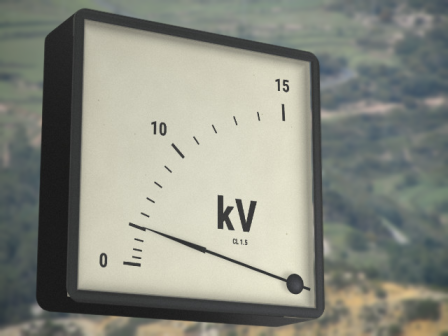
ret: 5 (kV)
